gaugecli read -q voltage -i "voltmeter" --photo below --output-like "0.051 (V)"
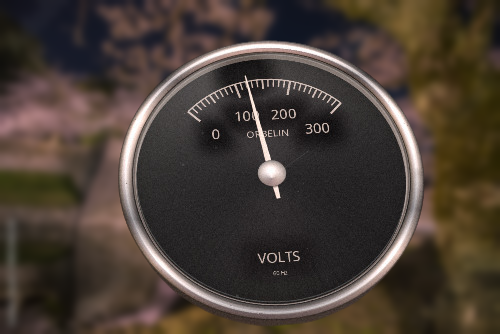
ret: 120 (V)
